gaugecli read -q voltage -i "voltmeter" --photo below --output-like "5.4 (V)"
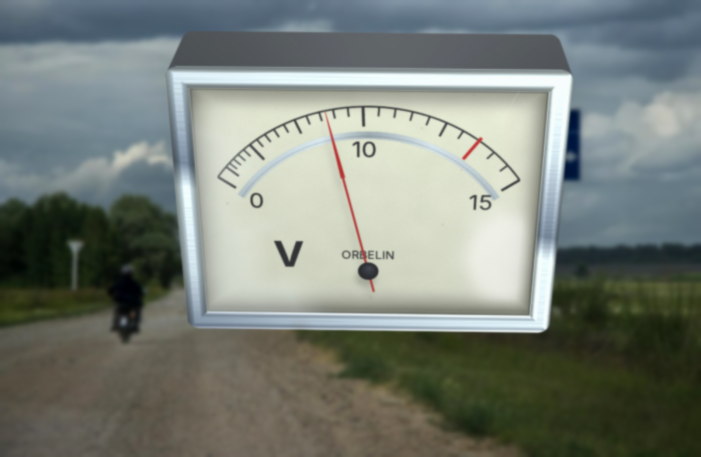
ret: 8.75 (V)
